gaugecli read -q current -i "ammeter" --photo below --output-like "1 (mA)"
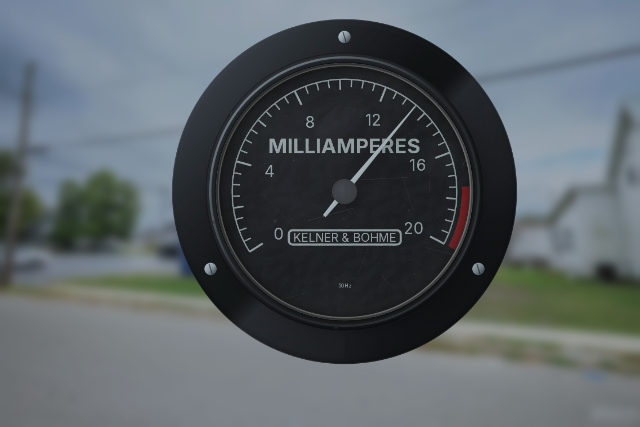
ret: 13.5 (mA)
